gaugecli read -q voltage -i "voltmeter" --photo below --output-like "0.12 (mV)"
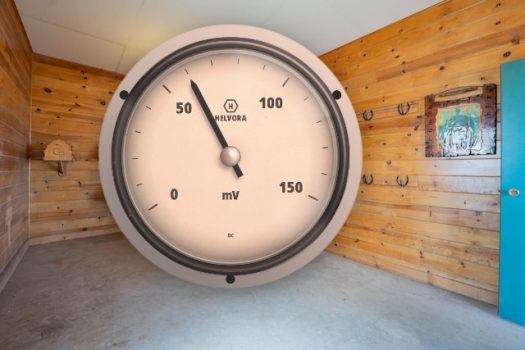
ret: 60 (mV)
